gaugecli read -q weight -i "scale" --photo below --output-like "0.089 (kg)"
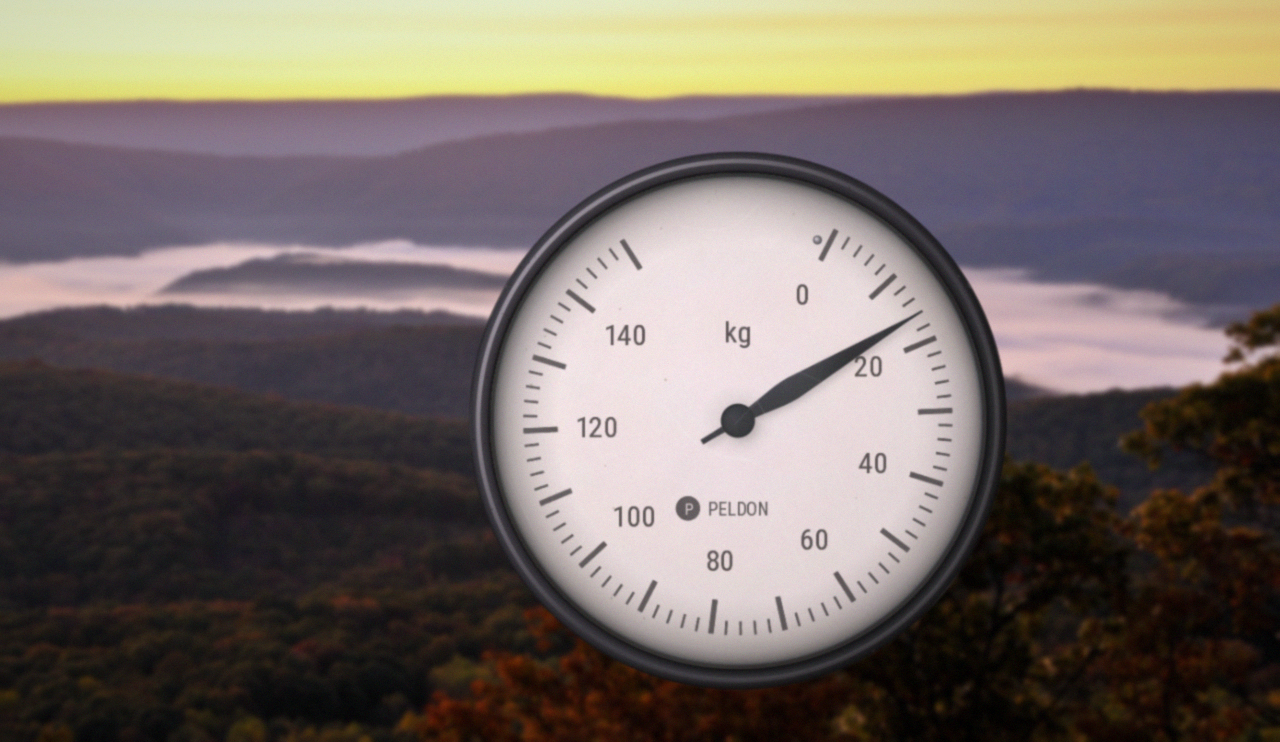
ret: 16 (kg)
